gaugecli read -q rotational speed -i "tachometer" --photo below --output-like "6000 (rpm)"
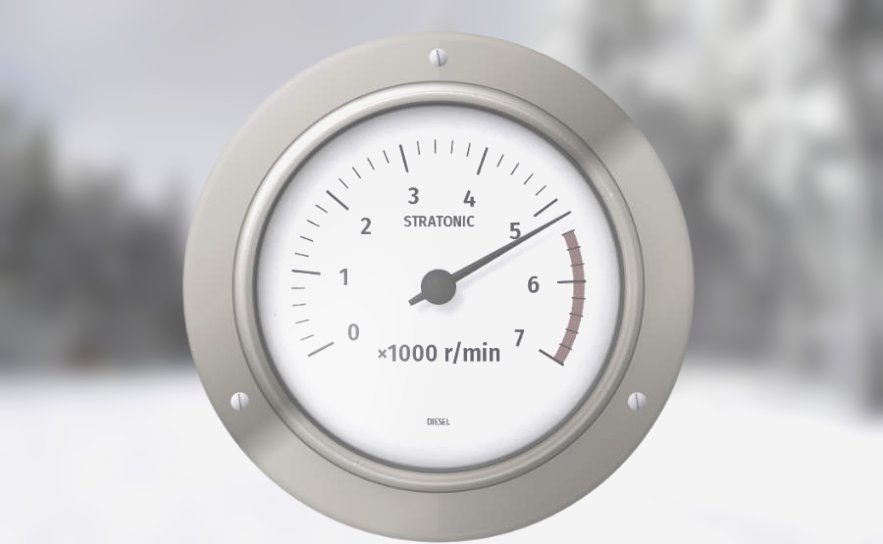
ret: 5200 (rpm)
